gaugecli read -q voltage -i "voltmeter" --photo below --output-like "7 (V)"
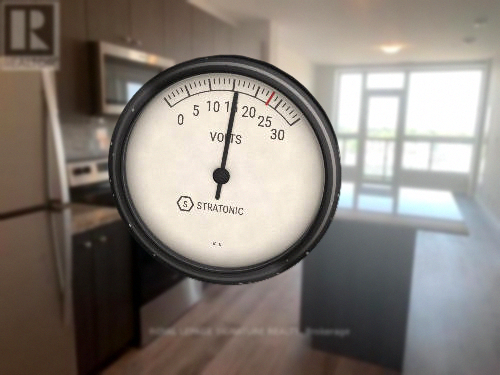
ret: 16 (V)
